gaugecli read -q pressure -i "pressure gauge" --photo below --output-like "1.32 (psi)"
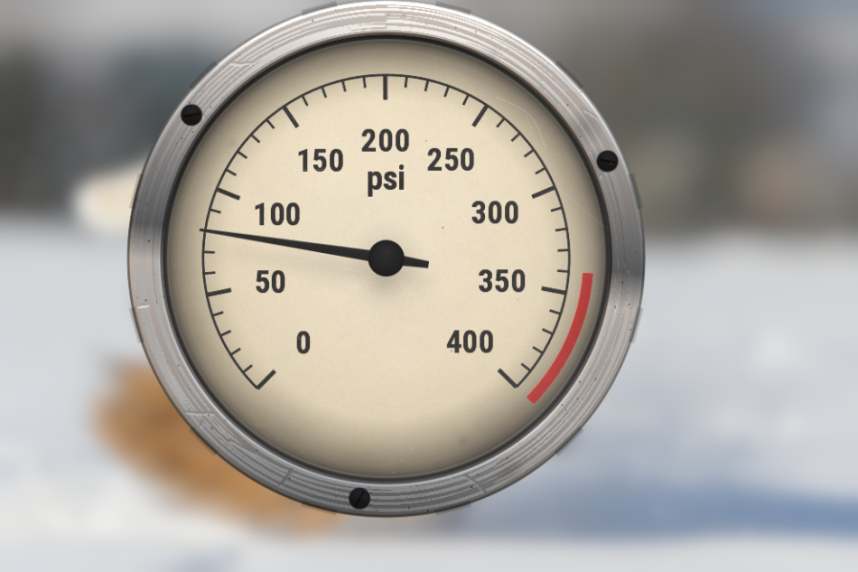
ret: 80 (psi)
